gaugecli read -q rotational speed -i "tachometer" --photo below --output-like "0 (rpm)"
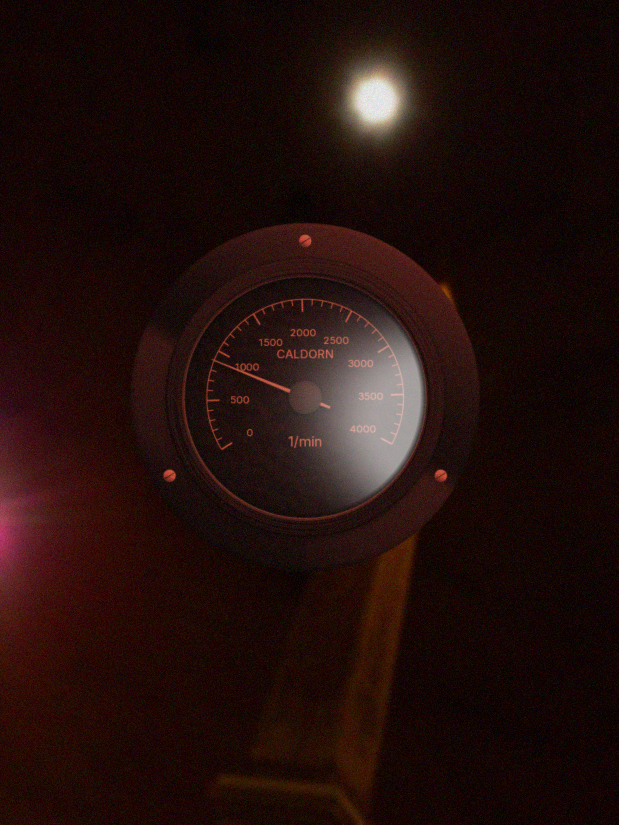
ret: 900 (rpm)
